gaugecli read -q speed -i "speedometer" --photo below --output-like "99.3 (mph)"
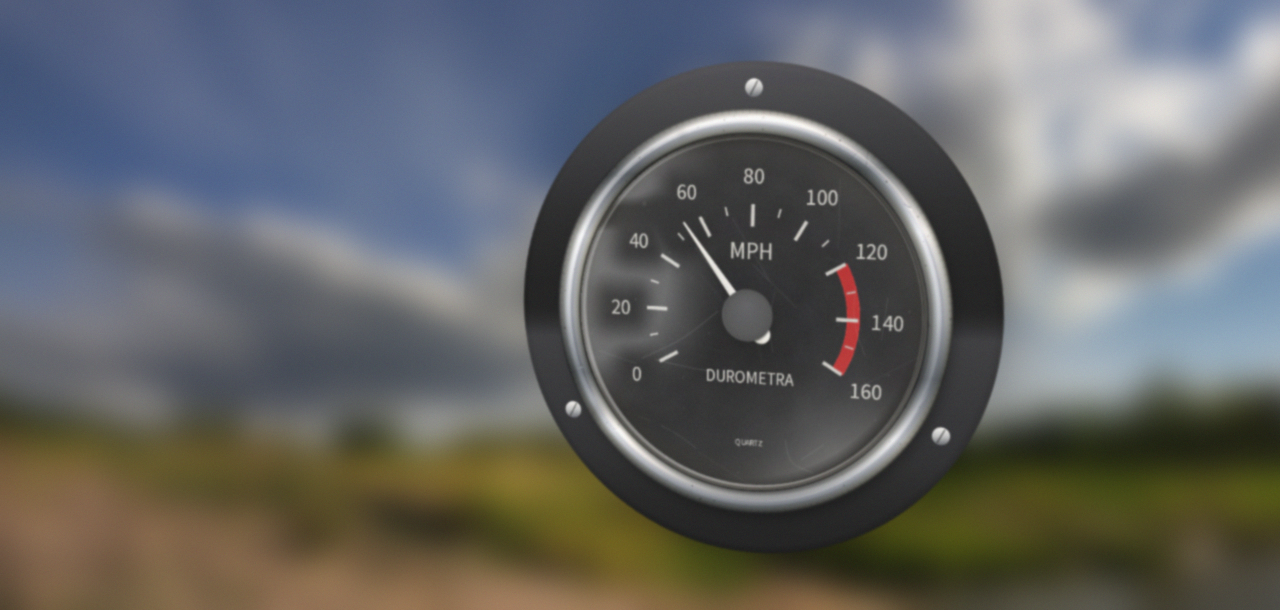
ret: 55 (mph)
